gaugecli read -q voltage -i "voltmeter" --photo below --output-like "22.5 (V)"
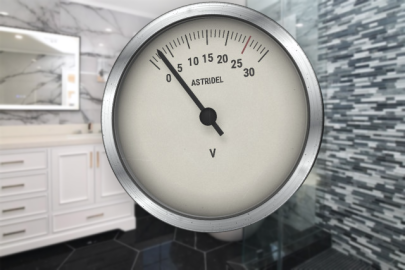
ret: 3 (V)
